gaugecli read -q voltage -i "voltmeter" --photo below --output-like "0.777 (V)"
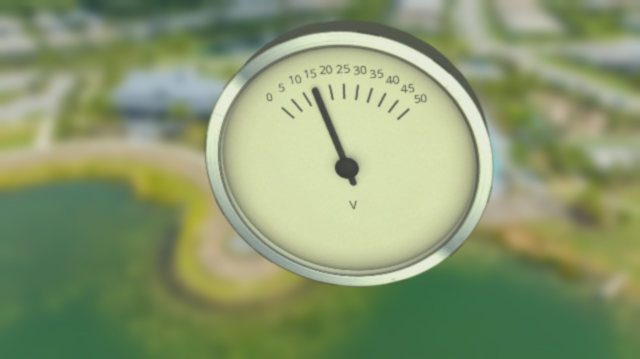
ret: 15 (V)
